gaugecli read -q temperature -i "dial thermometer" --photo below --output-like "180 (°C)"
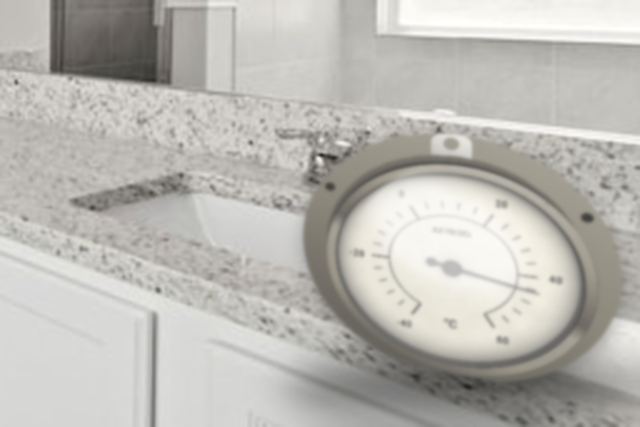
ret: 44 (°C)
